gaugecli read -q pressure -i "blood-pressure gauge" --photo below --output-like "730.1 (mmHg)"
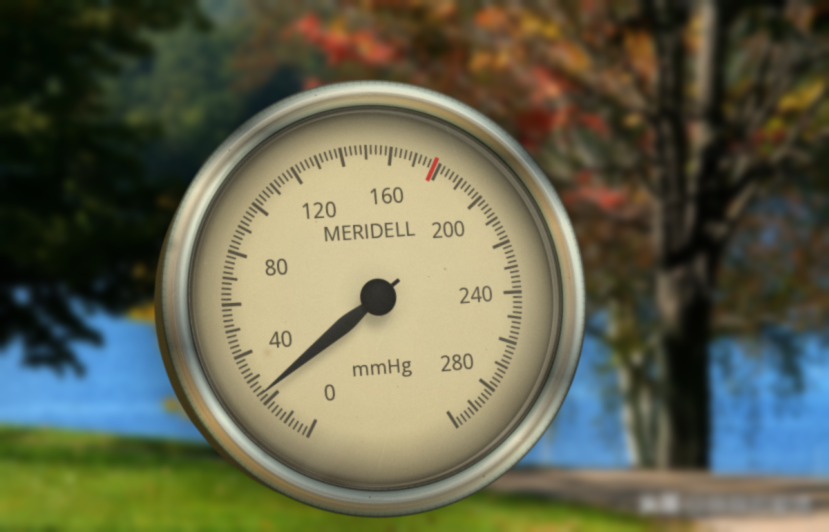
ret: 24 (mmHg)
